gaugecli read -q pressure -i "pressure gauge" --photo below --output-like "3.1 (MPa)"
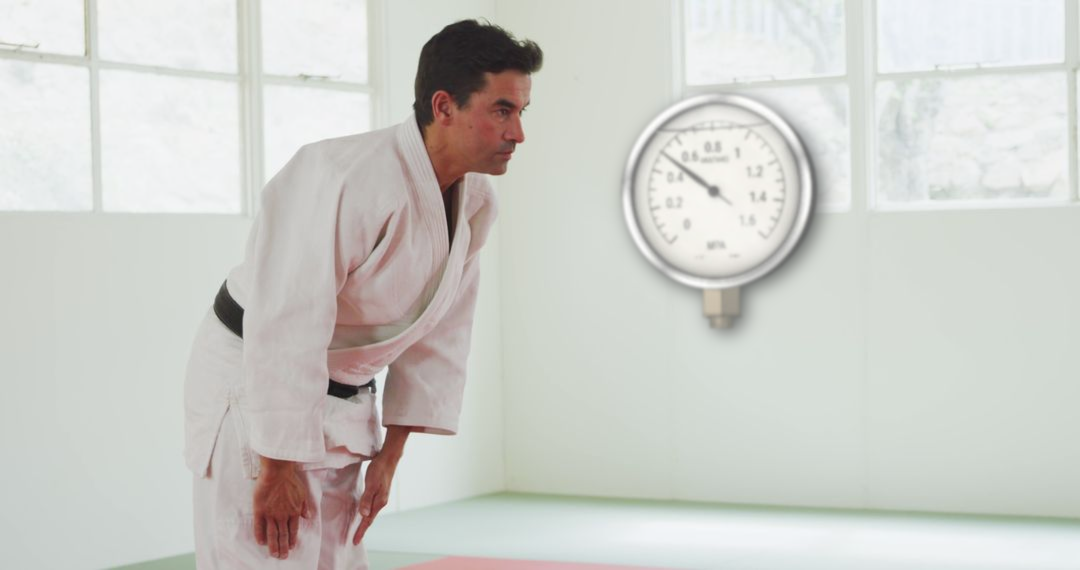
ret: 0.5 (MPa)
